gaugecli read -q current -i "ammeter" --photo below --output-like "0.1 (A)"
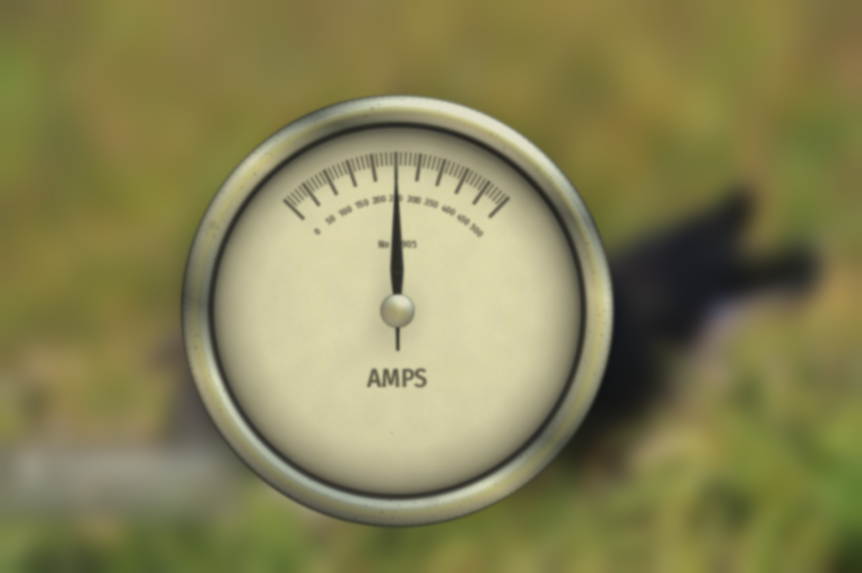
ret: 250 (A)
